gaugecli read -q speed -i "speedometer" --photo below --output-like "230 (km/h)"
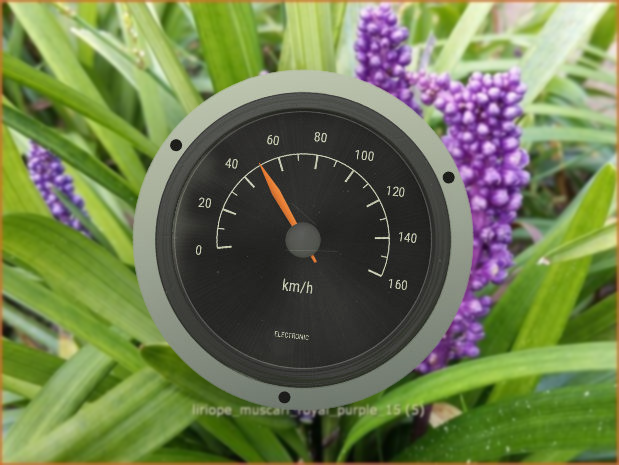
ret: 50 (km/h)
